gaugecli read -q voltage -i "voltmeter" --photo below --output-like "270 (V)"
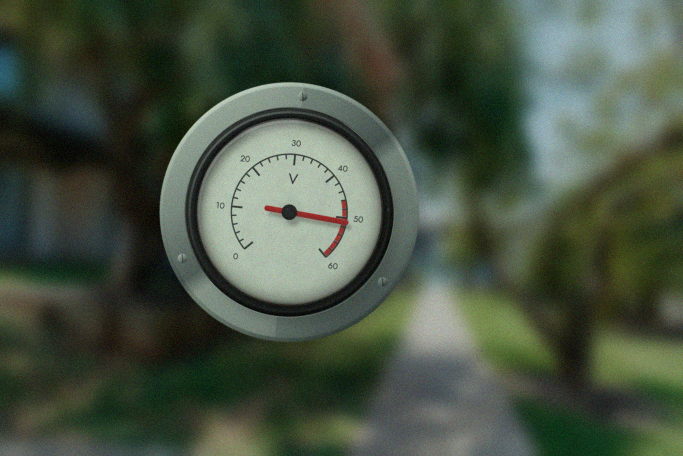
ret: 51 (V)
